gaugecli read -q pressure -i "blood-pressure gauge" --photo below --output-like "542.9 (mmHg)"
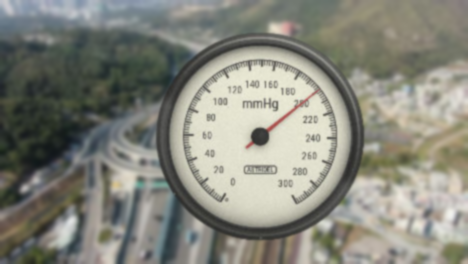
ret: 200 (mmHg)
